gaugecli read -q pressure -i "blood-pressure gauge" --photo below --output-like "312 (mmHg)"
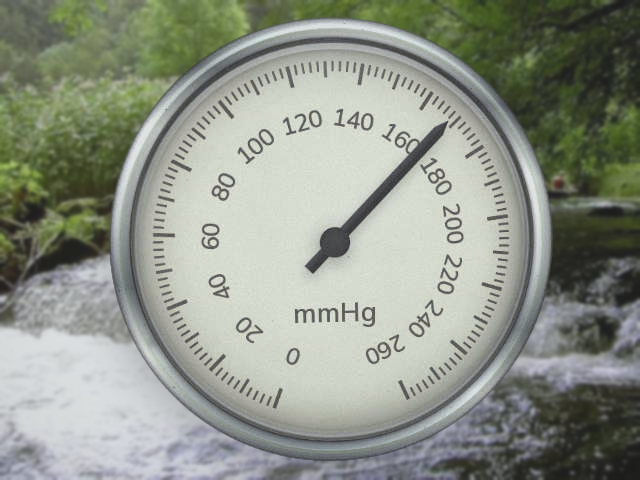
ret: 168 (mmHg)
